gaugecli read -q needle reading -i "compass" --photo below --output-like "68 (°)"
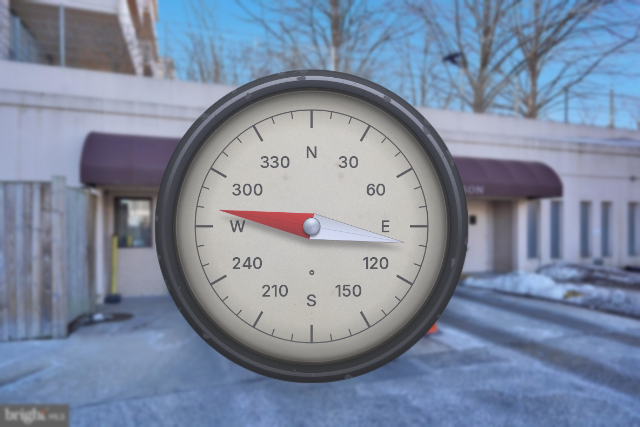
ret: 280 (°)
